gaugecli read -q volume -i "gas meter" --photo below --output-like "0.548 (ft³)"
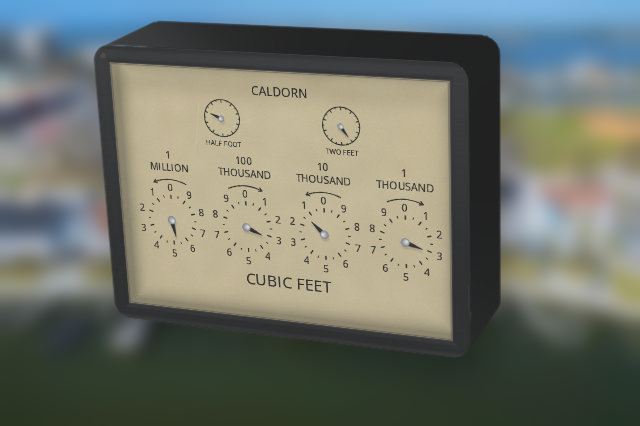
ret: 531300 (ft³)
